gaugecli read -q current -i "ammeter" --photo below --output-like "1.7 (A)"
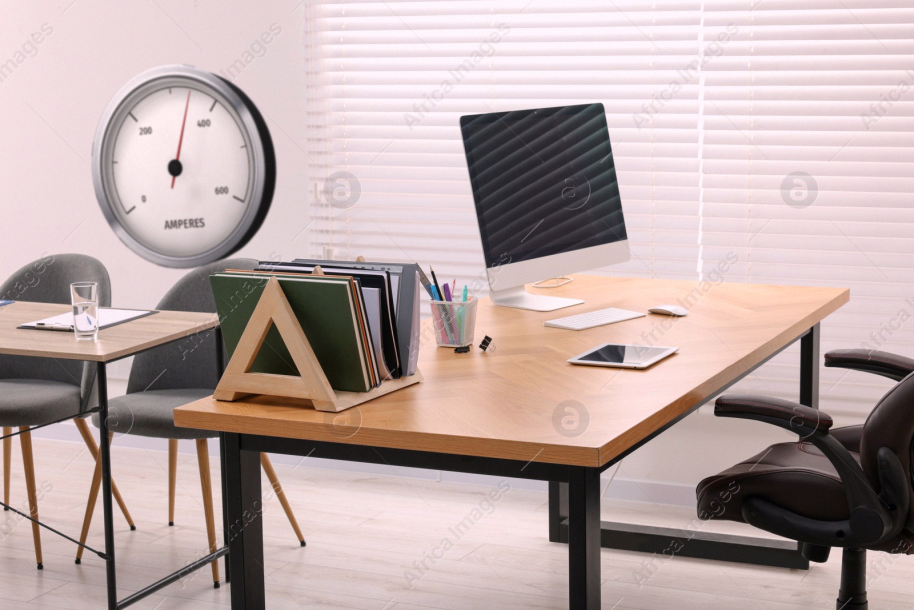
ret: 350 (A)
